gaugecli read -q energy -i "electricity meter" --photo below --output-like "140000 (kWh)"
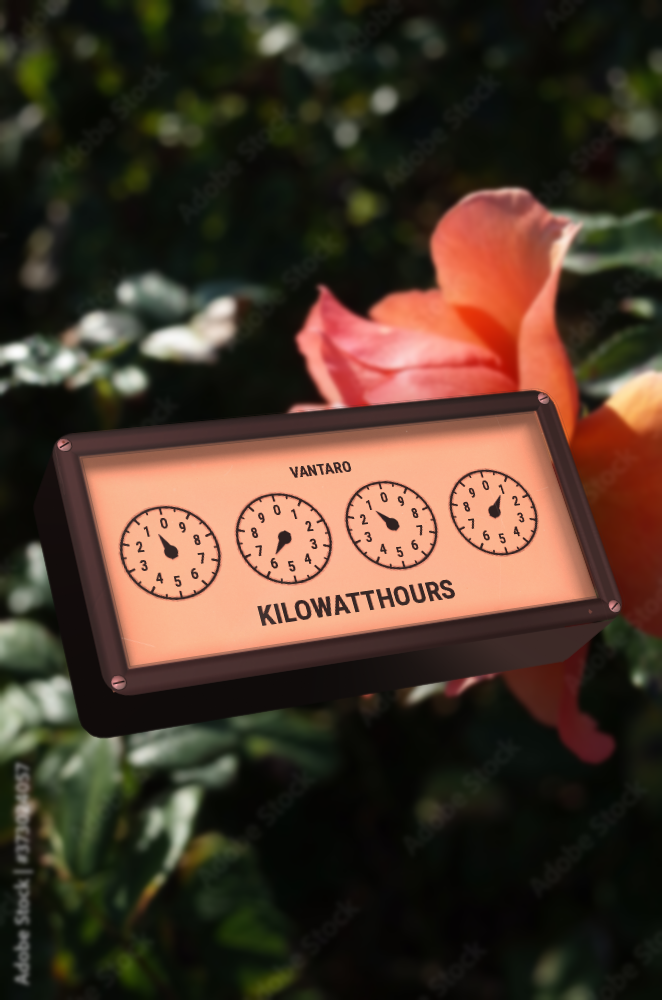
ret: 611 (kWh)
